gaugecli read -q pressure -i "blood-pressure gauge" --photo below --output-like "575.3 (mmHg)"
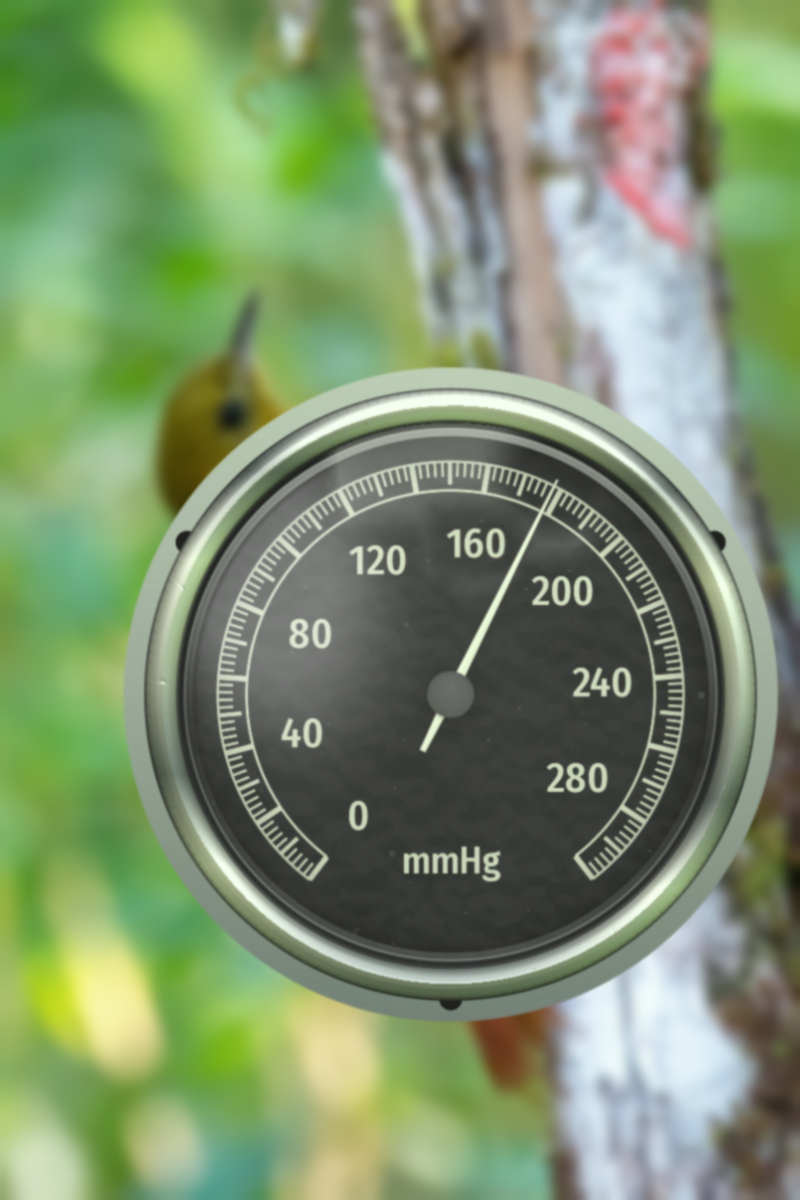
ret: 178 (mmHg)
